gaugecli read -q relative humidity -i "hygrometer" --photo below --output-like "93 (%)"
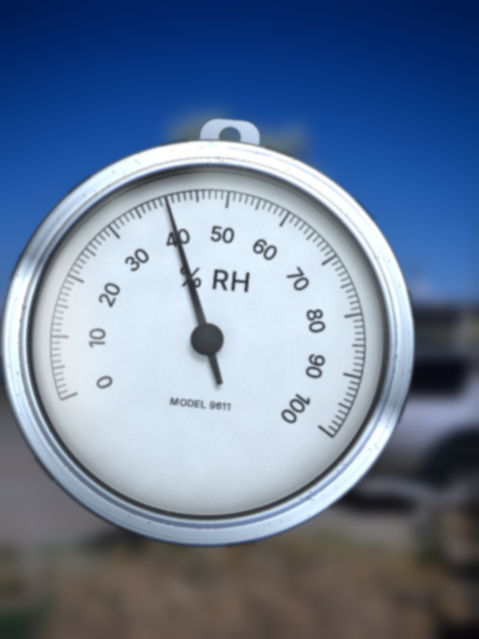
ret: 40 (%)
